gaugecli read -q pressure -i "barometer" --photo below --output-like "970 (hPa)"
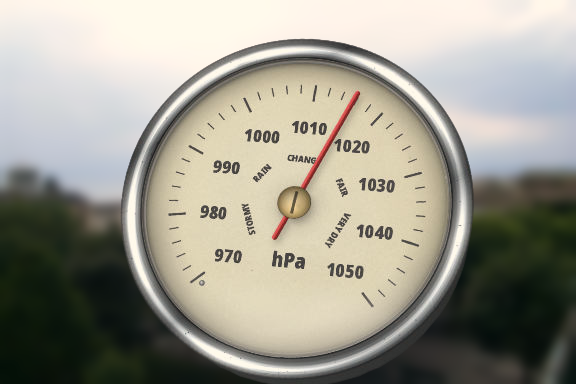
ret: 1016 (hPa)
